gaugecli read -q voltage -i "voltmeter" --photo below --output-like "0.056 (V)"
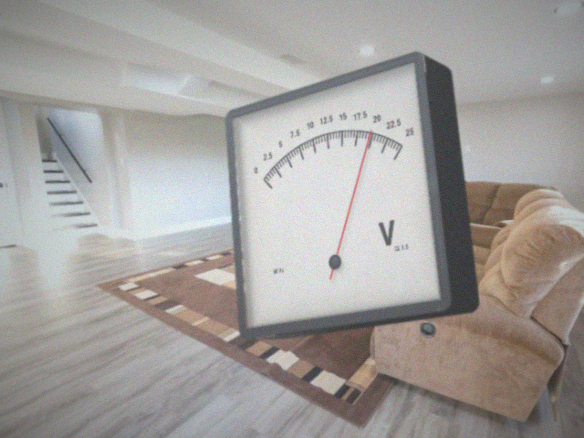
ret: 20 (V)
